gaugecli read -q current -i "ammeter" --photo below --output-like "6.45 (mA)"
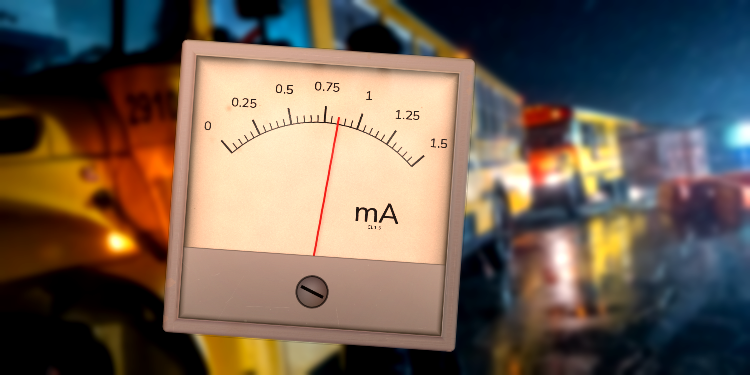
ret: 0.85 (mA)
